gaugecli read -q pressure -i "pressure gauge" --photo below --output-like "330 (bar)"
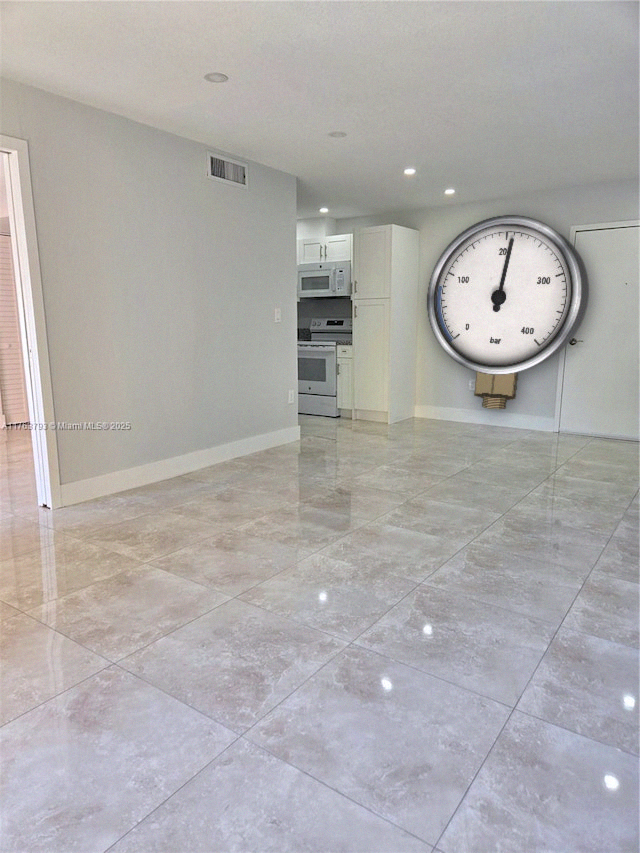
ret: 210 (bar)
